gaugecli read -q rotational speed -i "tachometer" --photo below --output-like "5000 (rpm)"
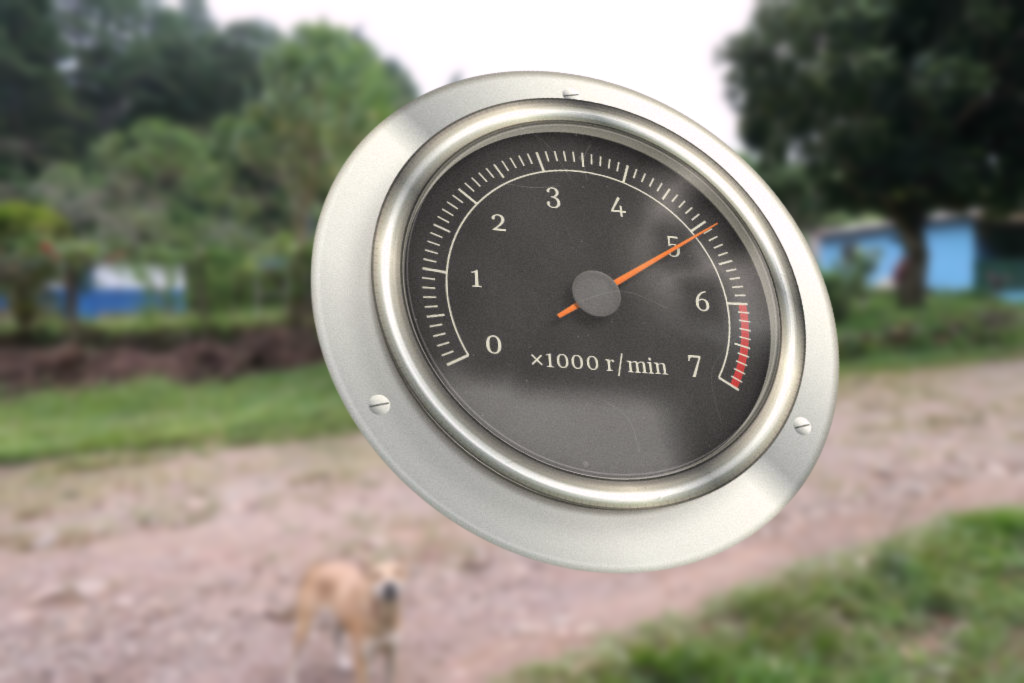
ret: 5100 (rpm)
